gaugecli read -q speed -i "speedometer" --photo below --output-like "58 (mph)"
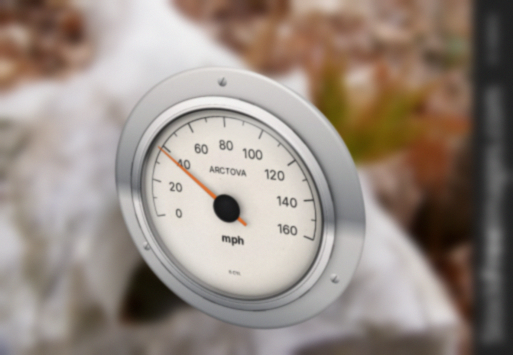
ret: 40 (mph)
